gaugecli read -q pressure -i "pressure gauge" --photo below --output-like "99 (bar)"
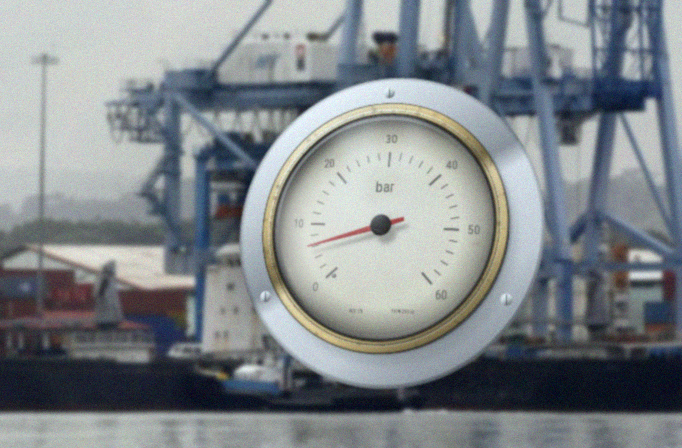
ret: 6 (bar)
